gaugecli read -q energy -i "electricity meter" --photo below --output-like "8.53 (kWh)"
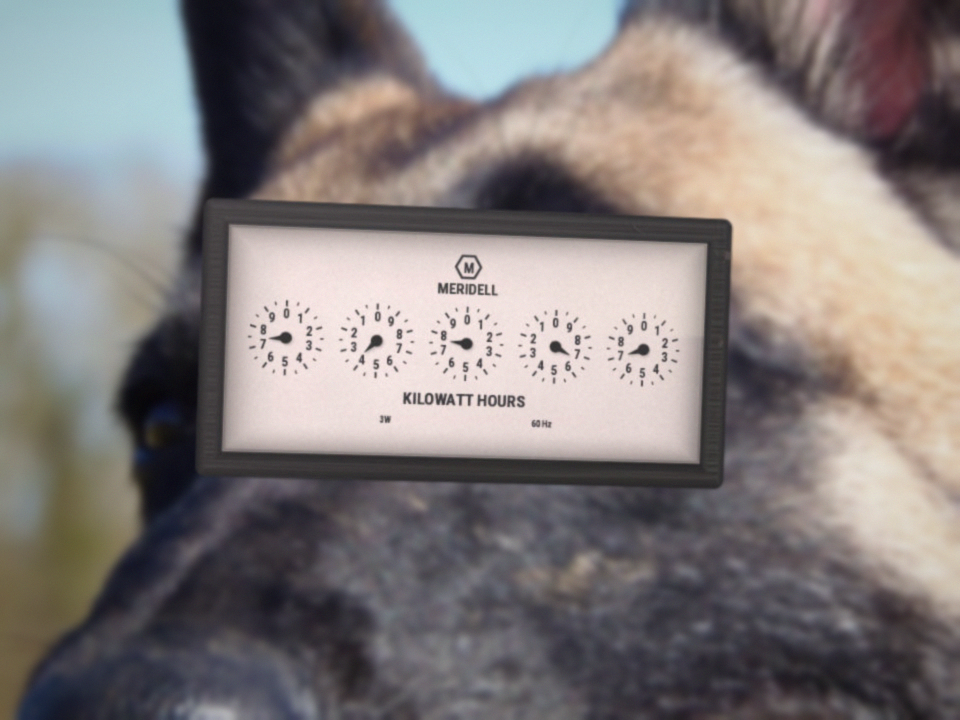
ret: 73767 (kWh)
